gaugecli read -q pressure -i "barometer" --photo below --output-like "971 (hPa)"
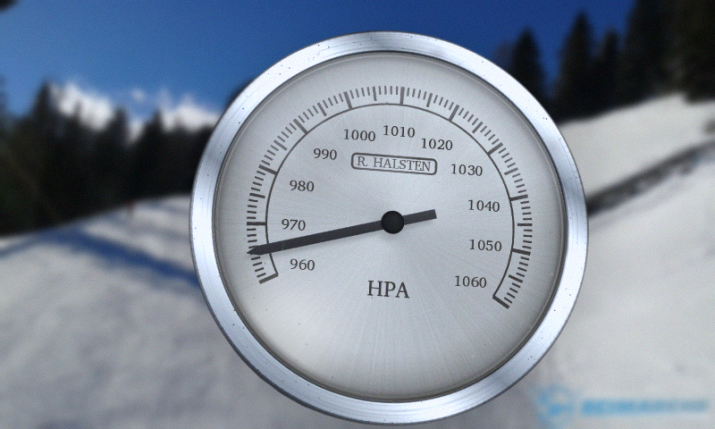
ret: 965 (hPa)
